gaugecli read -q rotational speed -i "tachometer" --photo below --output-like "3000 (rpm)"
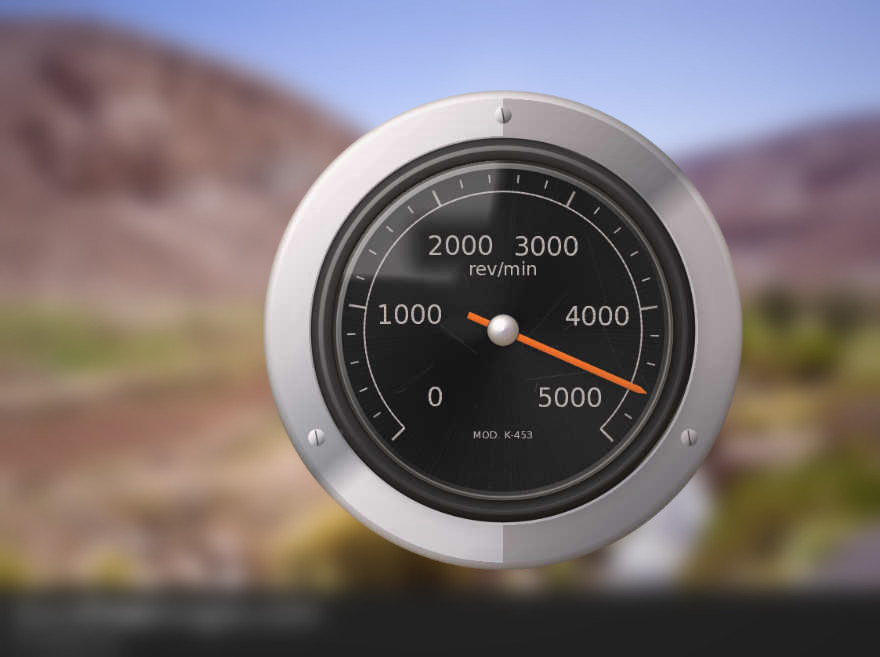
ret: 4600 (rpm)
